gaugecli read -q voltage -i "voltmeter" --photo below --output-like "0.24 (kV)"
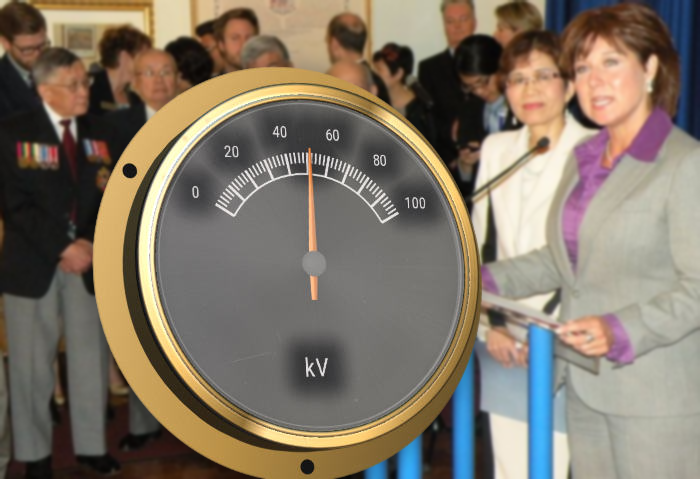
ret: 50 (kV)
